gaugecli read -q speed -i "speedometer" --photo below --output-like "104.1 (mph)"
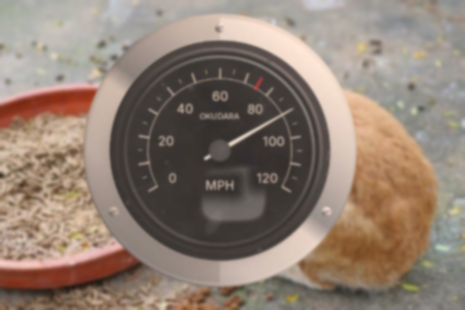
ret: 90 (mph)
